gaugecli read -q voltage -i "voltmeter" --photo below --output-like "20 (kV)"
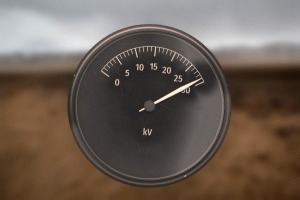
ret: 29 (kV)
